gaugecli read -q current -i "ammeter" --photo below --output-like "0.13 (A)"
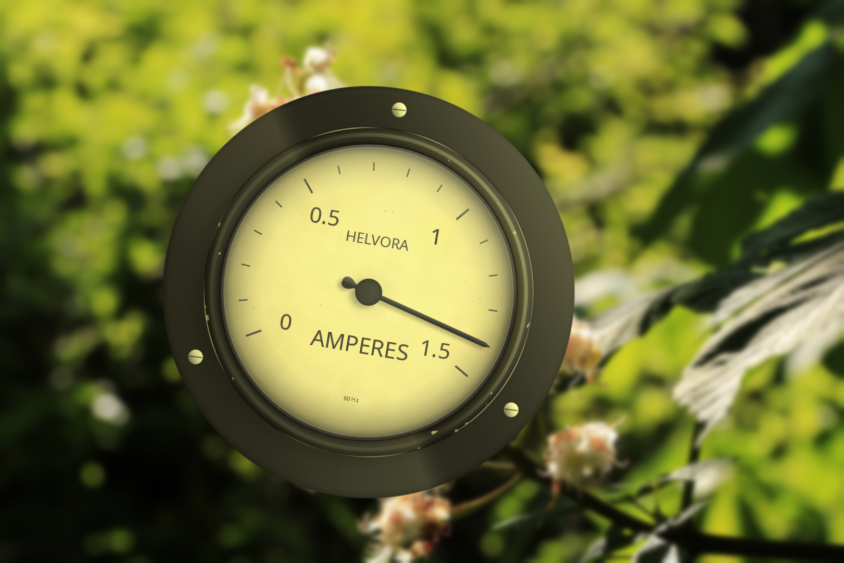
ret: 1.4 (A)
